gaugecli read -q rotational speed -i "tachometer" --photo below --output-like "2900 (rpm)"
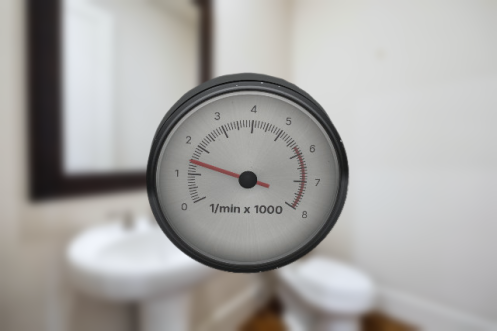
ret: 1500 (rpm)
